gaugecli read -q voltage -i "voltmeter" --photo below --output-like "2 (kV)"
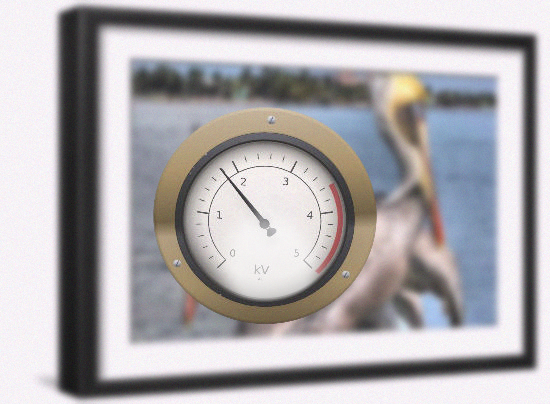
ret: 1.8 (kV)
